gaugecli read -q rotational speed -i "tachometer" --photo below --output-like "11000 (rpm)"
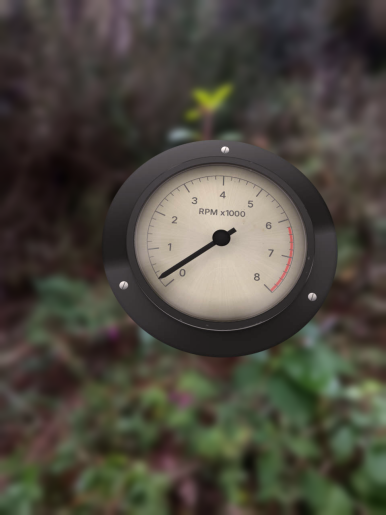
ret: 200 (rpm)
